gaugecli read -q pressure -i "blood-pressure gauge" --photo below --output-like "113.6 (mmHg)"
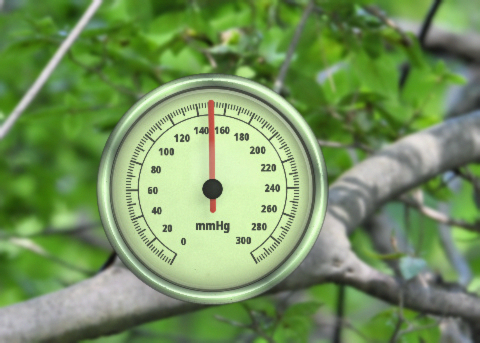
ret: 150 (mmHg)
